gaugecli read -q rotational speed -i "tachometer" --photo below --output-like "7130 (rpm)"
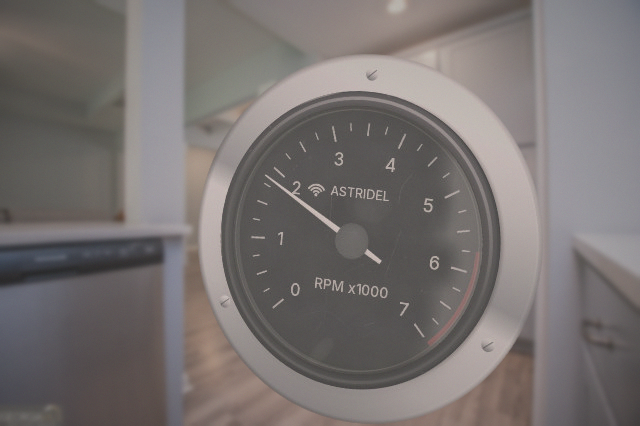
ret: 1875 (rpm)
